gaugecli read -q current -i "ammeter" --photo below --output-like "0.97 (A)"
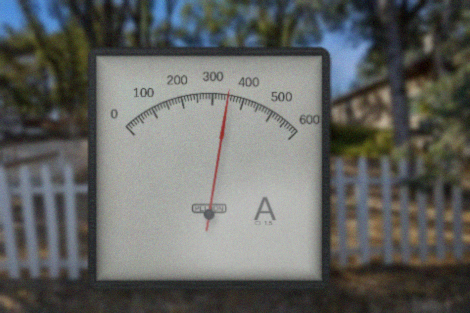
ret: 350 (A)
